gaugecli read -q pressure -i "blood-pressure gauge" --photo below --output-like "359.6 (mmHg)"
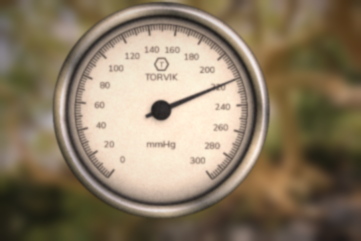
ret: 220 (mmHg)
